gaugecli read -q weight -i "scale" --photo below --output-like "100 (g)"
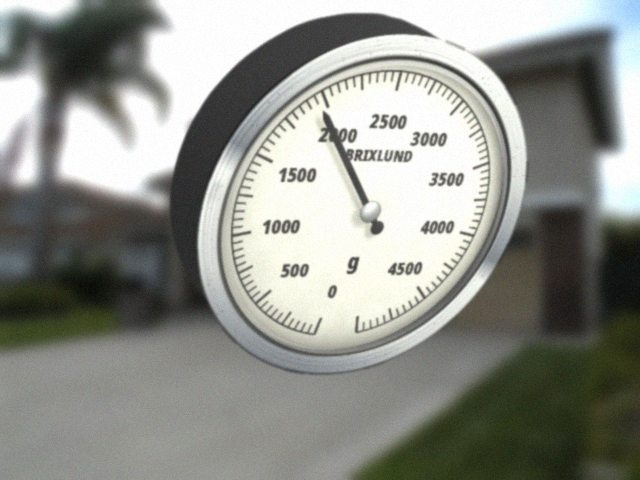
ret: 1950 (g)
